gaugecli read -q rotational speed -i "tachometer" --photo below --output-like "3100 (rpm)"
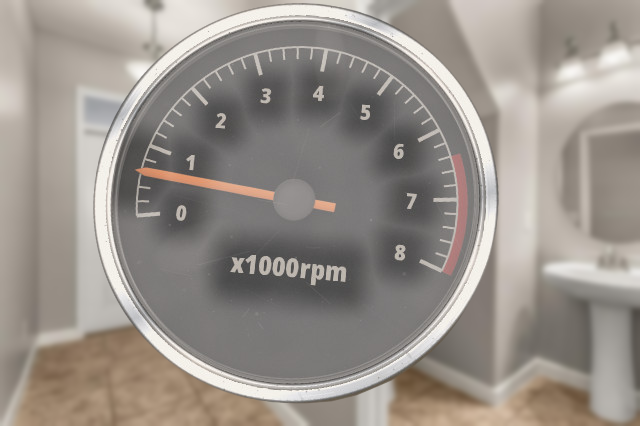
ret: 600 (rpm)
